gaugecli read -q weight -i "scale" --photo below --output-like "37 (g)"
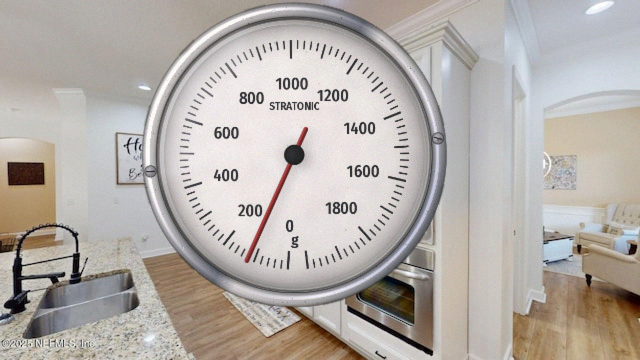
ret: 120 (g)
